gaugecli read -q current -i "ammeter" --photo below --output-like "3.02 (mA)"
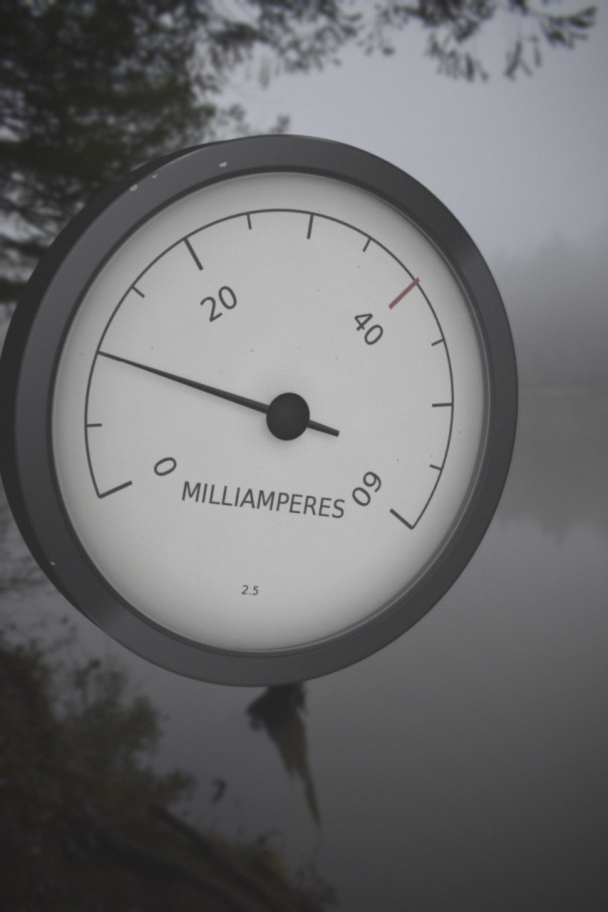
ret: 10 (mA)
